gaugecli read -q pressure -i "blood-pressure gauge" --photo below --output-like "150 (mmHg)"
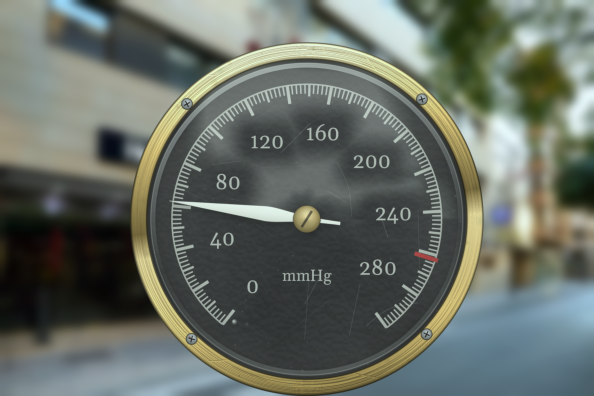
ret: 62 (mmHg)
